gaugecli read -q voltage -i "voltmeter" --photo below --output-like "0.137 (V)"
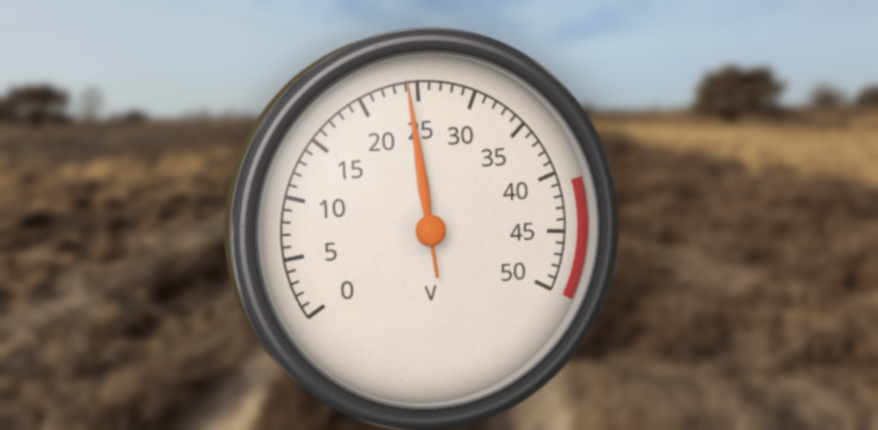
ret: 24 (V)
